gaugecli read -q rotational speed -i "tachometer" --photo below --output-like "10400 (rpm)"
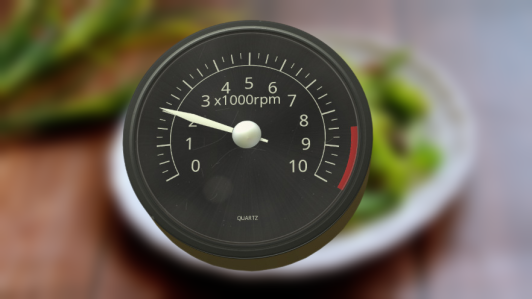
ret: 2000 (rpm)
